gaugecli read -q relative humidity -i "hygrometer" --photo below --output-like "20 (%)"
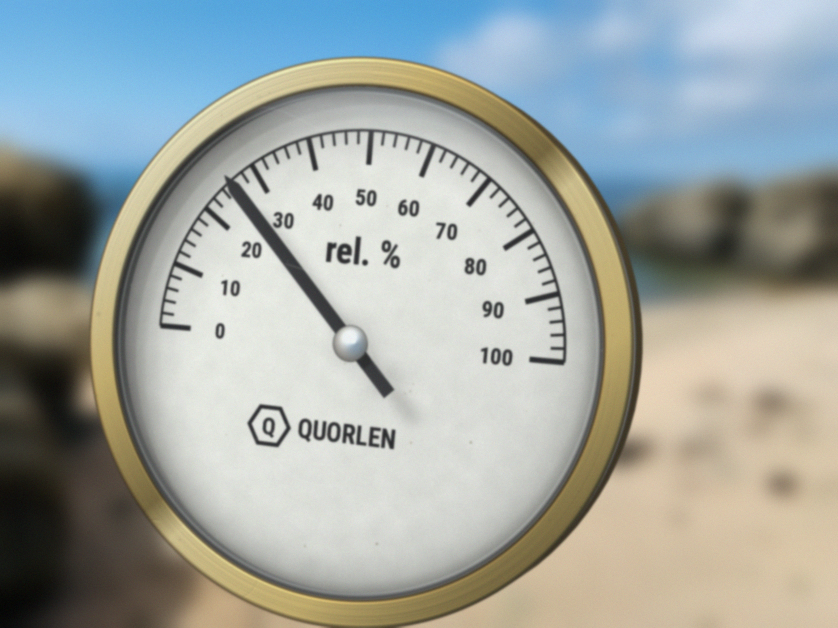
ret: 26 (%)
